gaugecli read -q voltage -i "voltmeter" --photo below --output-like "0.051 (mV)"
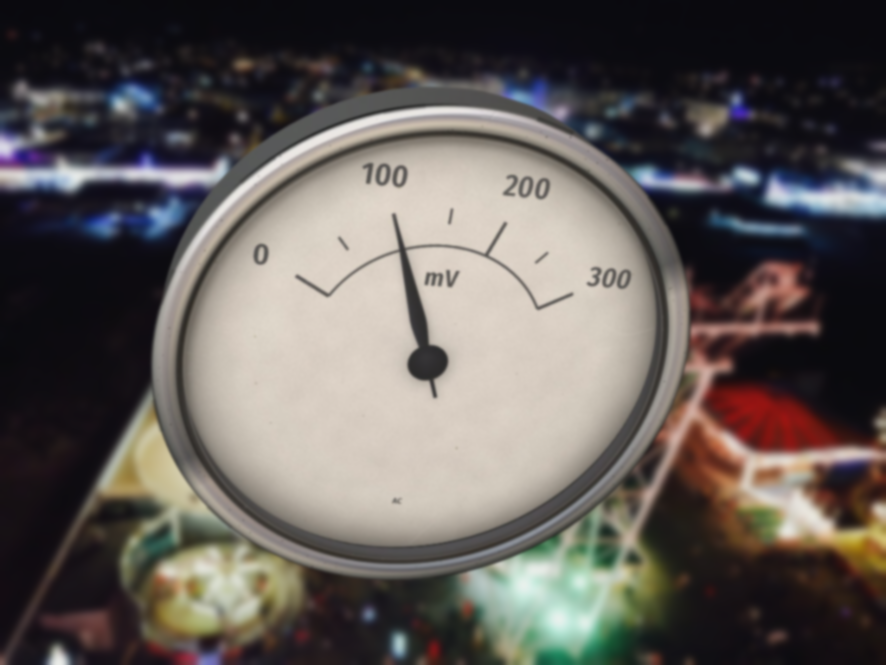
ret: 100 (mV)
